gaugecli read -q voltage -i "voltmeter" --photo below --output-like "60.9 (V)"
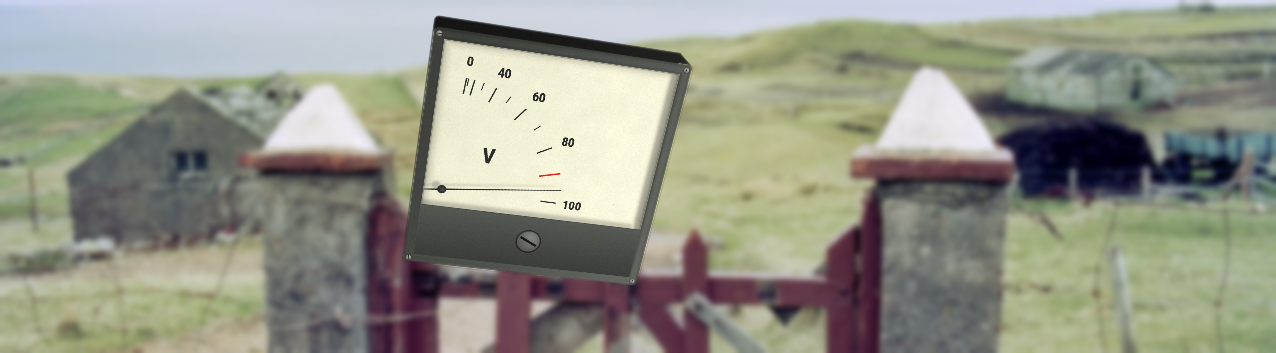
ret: 95 (V)
